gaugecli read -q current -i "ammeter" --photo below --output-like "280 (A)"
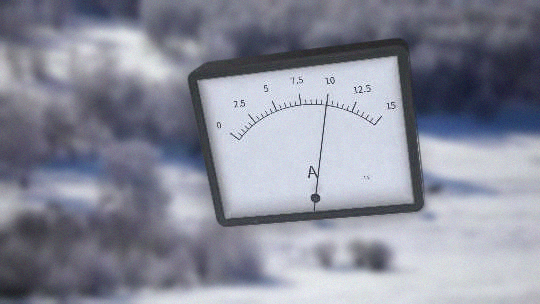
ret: 10 (A)
